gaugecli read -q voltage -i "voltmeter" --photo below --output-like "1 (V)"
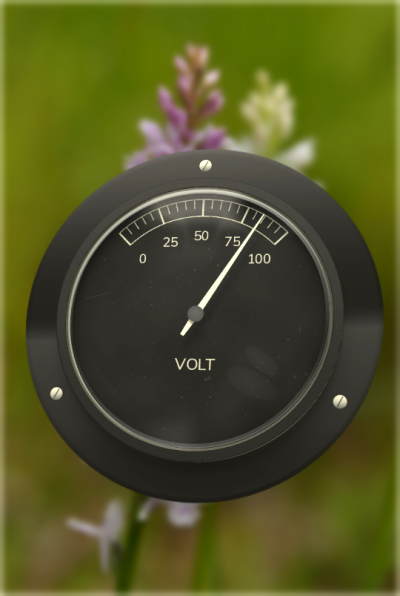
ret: 85 (V)
